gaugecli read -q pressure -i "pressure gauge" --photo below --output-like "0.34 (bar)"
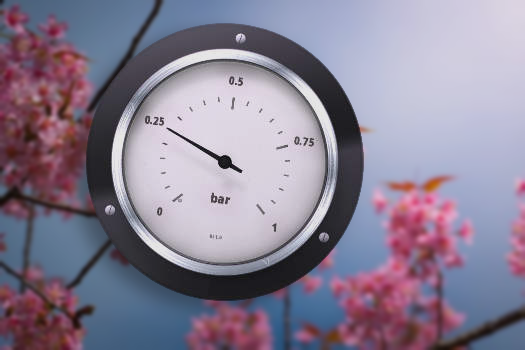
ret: 0.25 (bar)
